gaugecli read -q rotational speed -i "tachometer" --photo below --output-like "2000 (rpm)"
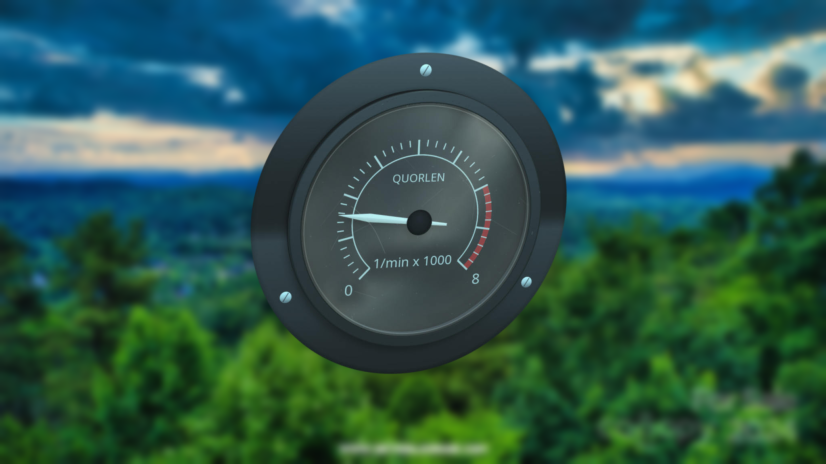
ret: 1600 (rpm)
